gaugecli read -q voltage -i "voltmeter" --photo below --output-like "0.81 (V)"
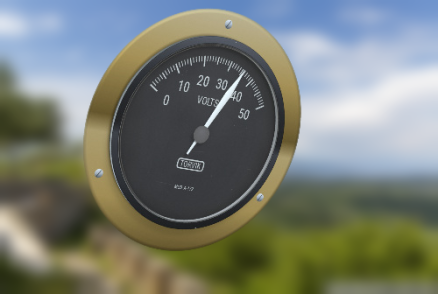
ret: 35 (V)
